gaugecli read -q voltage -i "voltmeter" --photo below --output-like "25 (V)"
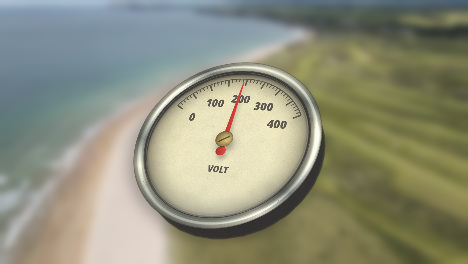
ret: 200 (V)
